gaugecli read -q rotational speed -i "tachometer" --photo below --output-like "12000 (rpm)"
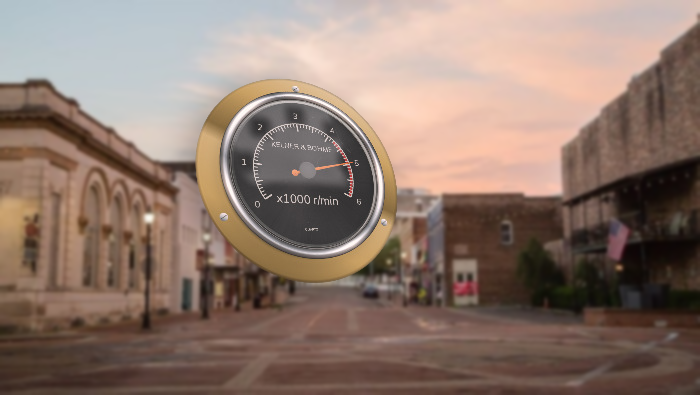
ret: 5000 (rpm)
